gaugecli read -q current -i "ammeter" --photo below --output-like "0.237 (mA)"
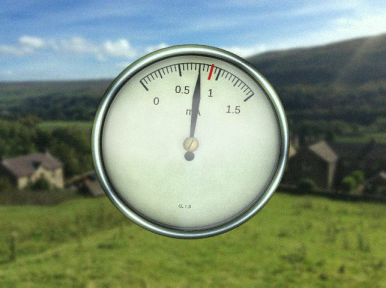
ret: 0.75 (mA)
